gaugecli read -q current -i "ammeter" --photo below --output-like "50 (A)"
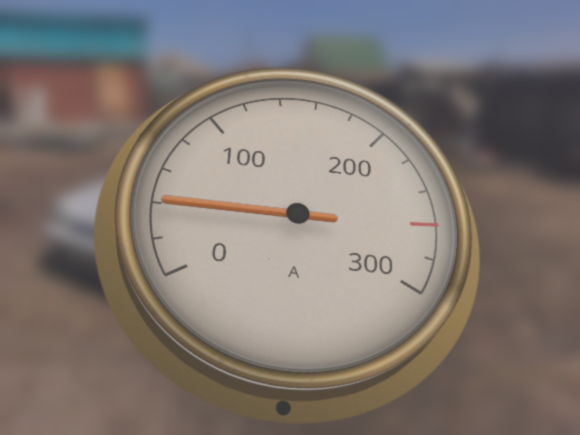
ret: 40 (A)
